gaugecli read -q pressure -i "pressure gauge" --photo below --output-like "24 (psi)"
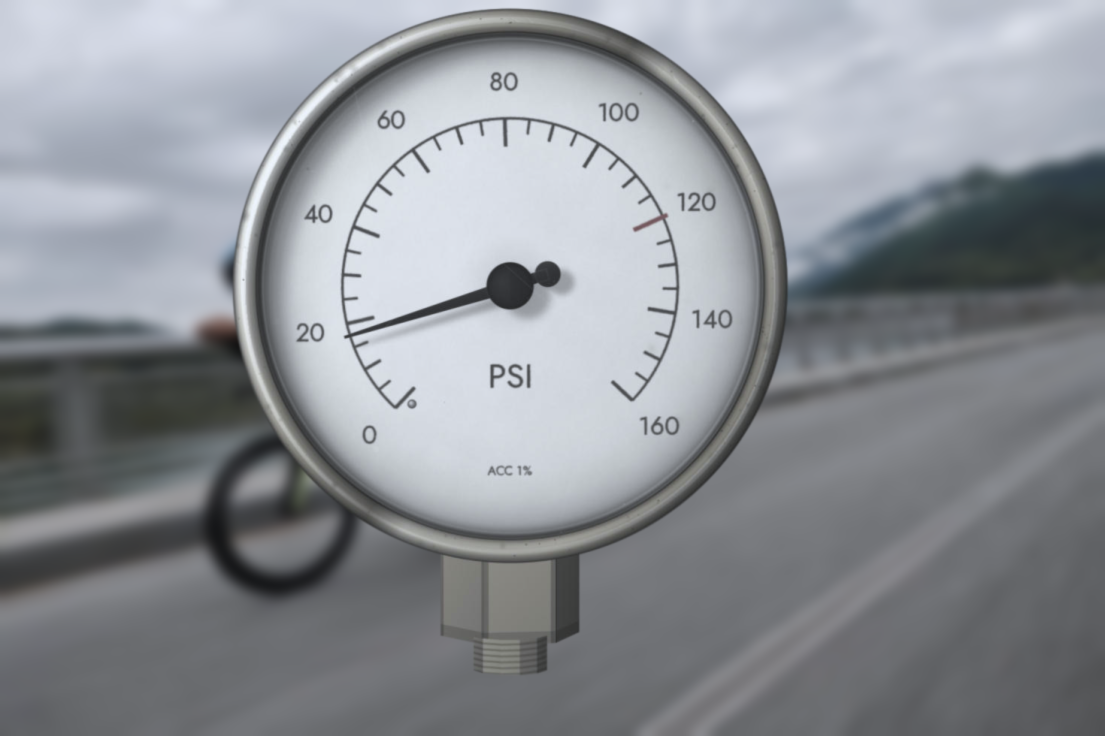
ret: 17.5 (psi)
